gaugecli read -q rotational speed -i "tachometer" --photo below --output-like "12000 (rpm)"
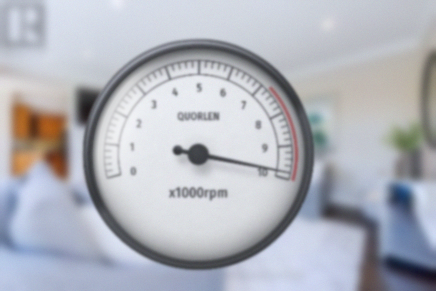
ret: 9800 (rpm)
